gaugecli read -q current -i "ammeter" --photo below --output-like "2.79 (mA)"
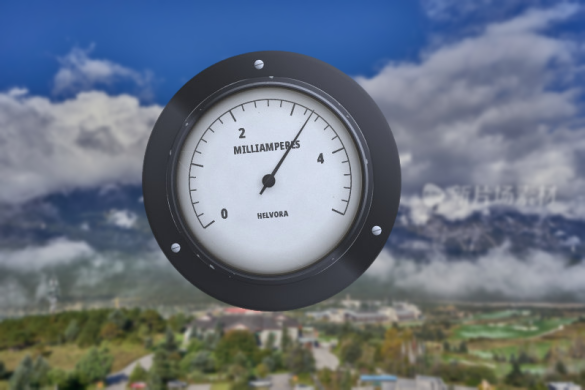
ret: 3.3 (mA)
